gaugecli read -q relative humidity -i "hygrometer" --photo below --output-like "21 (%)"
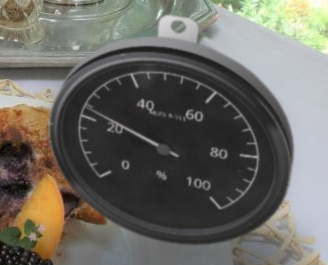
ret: 24 (%)
